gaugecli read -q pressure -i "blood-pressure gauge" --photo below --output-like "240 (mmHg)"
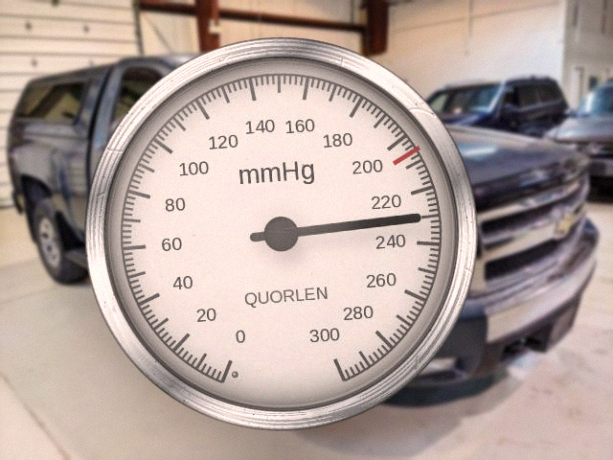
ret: 230 (mmHg)
